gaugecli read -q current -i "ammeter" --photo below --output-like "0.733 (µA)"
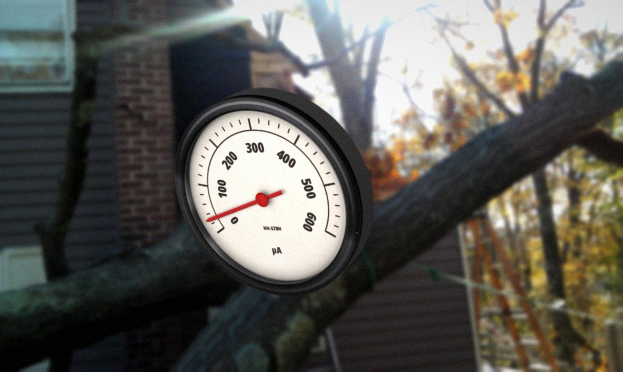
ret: 30 (µA)
